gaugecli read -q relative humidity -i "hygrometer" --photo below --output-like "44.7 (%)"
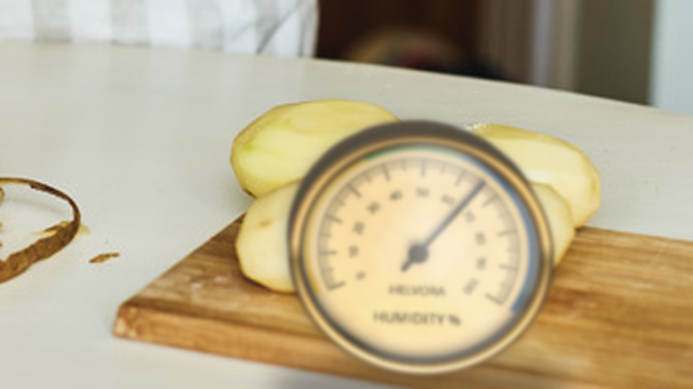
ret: 65 (%)
